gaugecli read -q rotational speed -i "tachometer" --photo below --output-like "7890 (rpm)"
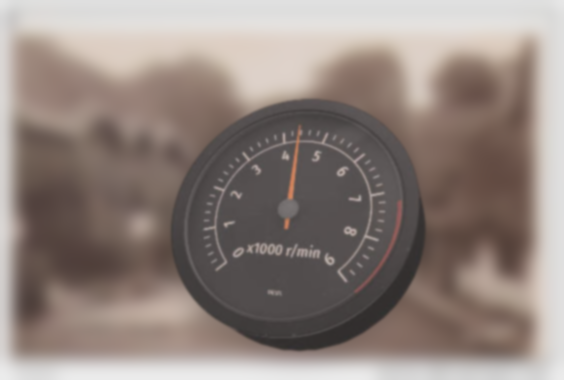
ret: 4400 (rpm)
